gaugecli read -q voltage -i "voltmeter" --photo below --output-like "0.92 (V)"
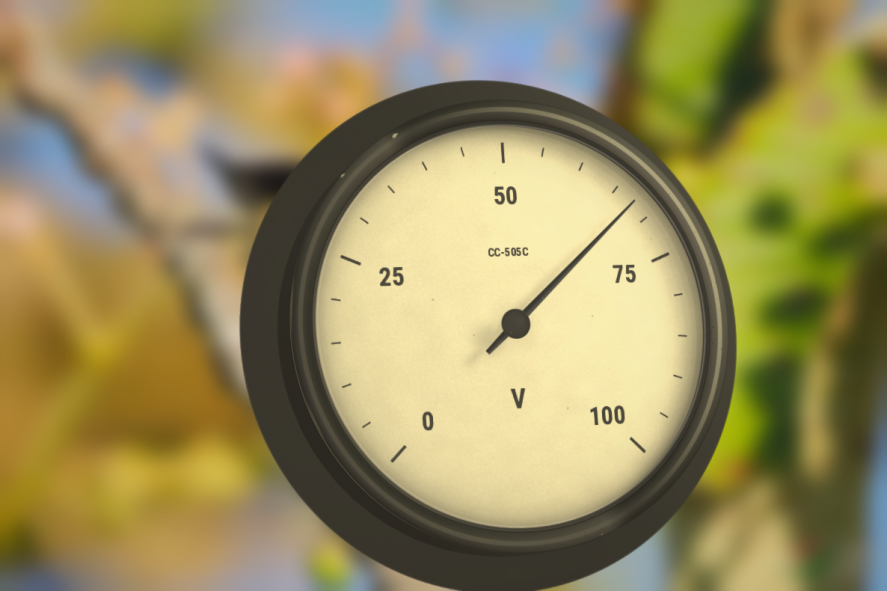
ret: 67.5 (V)
